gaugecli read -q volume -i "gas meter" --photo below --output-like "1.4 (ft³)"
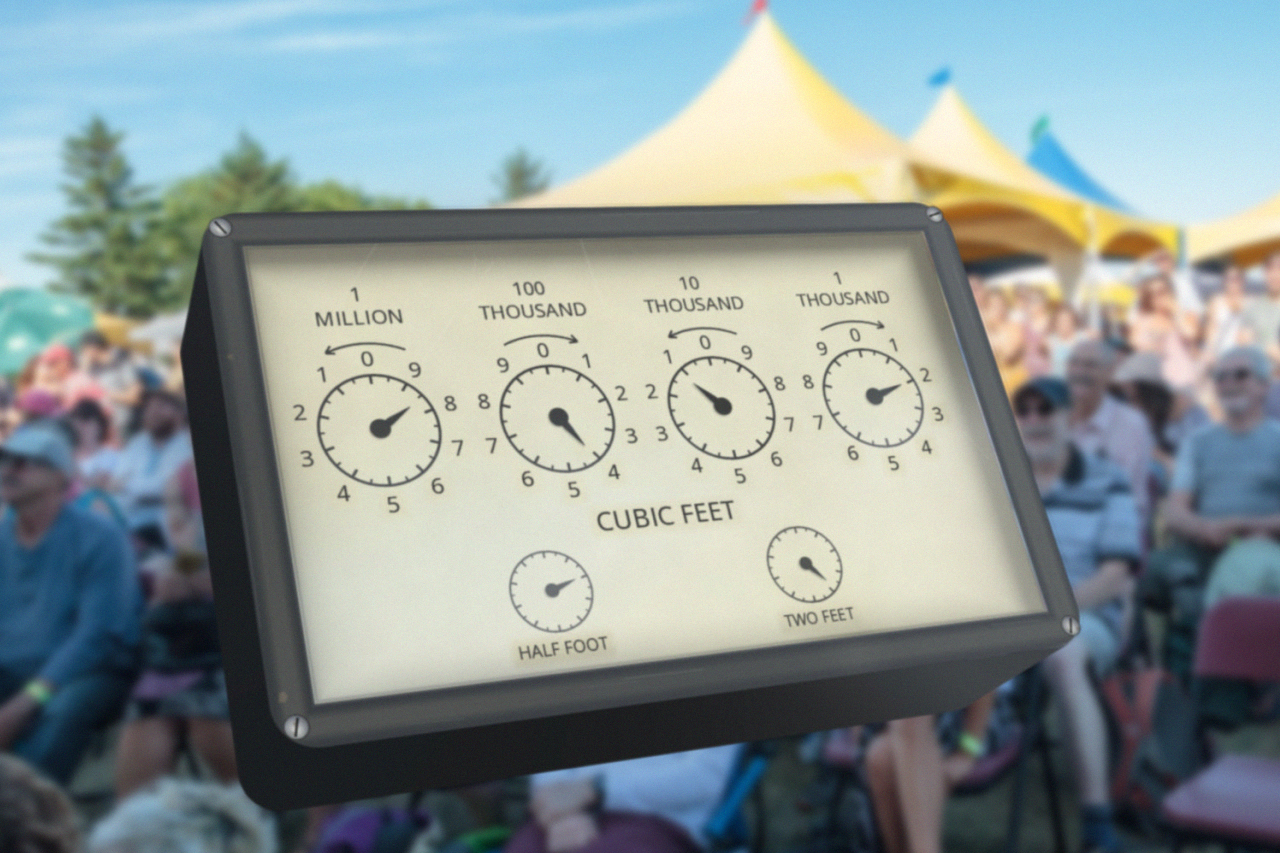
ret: 841200 (ft³)
